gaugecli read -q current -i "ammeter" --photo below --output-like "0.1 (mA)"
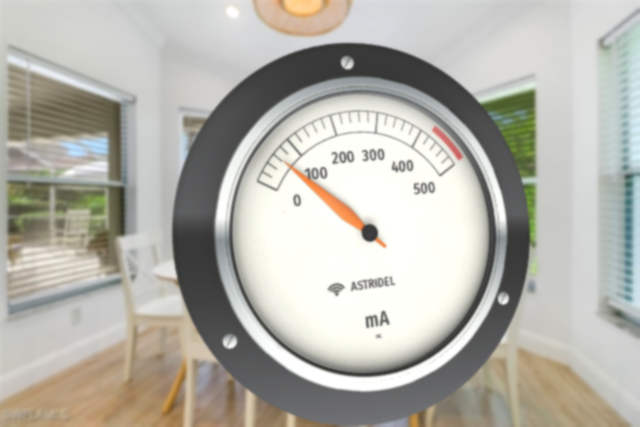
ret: 60 (mA)
